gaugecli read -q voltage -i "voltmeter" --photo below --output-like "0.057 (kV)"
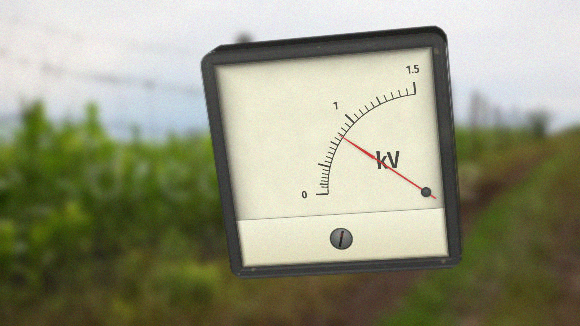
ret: 0.85 (kV)
